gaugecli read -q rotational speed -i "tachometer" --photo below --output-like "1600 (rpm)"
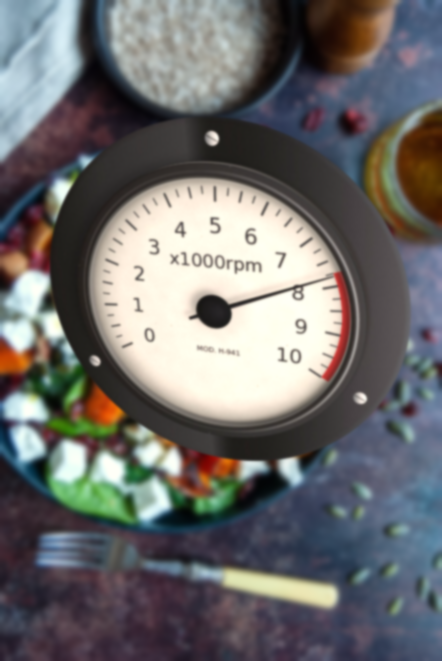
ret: 7750 (rpm)
